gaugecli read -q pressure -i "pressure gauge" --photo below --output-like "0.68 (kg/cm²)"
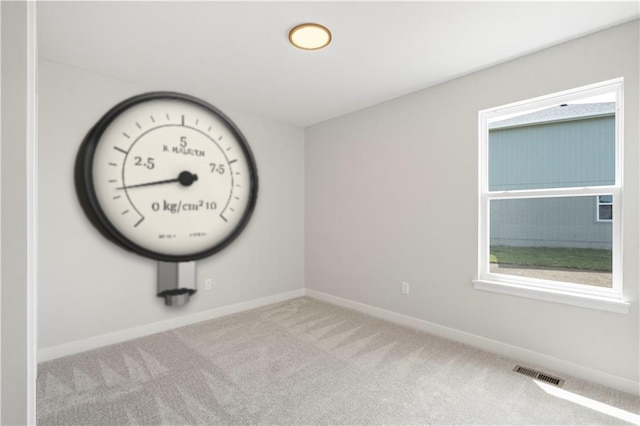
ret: 1.25 (kg/cm²)
